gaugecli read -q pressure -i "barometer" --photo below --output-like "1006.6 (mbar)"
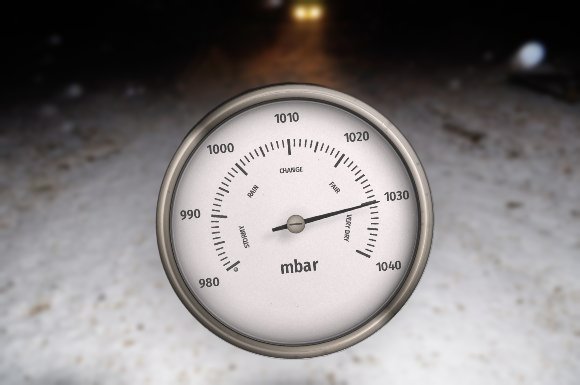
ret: 1030 (mbar)
